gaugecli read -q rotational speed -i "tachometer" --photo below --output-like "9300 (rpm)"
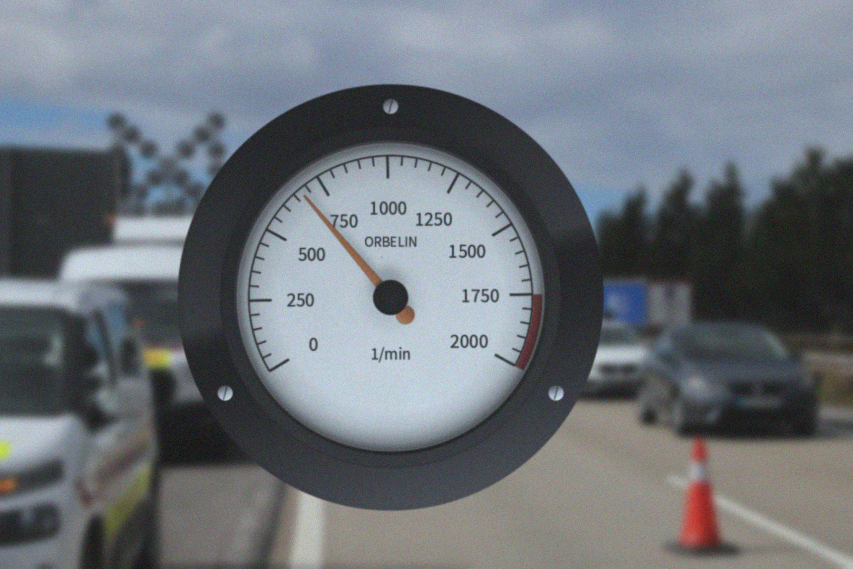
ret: 675 (rpm)
